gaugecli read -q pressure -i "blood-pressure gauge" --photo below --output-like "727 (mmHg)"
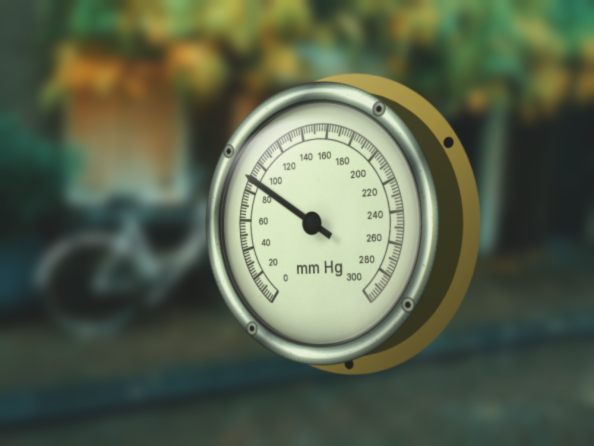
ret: 90 (mmHg)
